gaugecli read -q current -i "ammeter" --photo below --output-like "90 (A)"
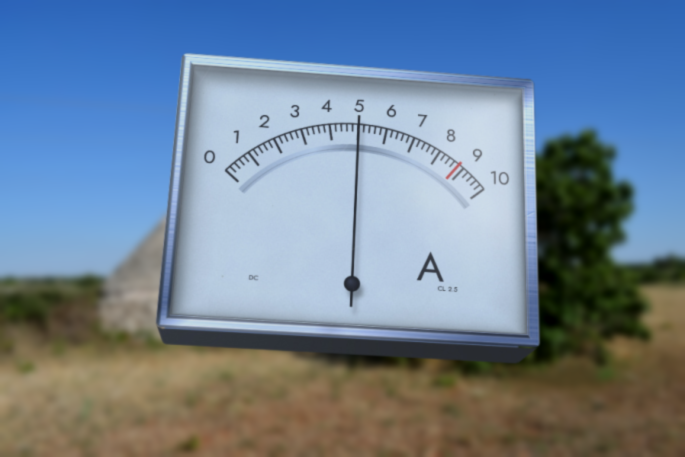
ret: 5 (A)
